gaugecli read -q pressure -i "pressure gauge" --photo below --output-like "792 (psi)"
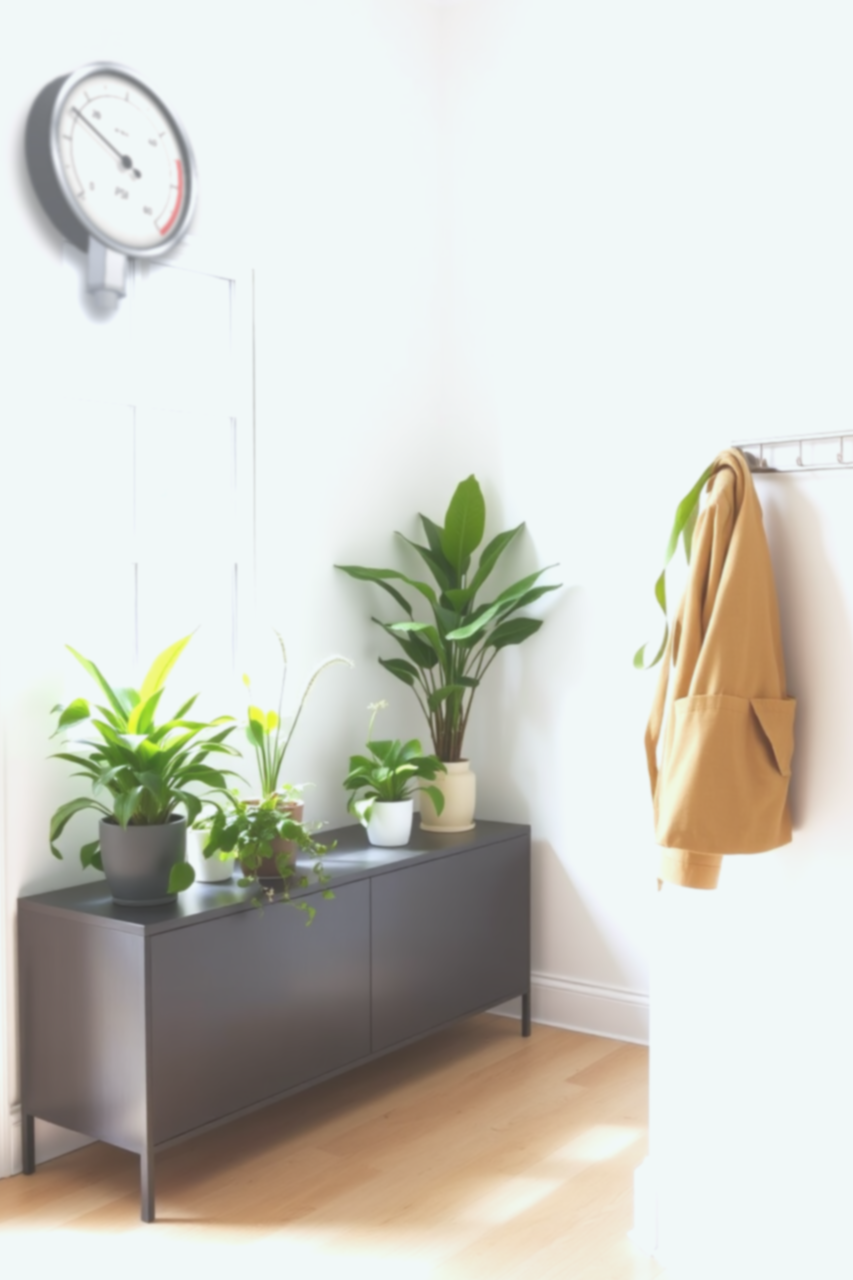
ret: 15 (psi)
